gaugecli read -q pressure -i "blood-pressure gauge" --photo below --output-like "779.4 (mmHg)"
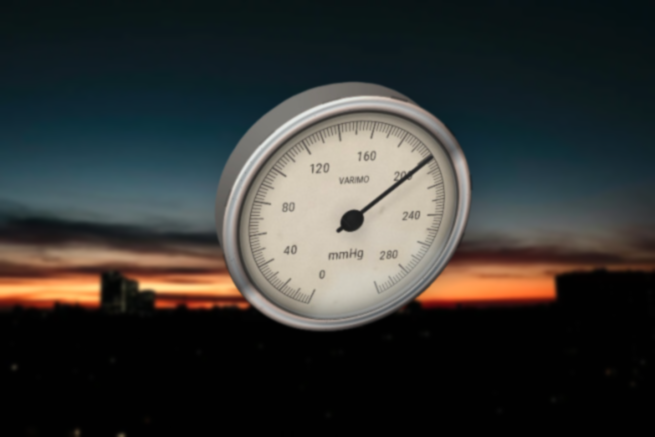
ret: 200 (mmHg)
